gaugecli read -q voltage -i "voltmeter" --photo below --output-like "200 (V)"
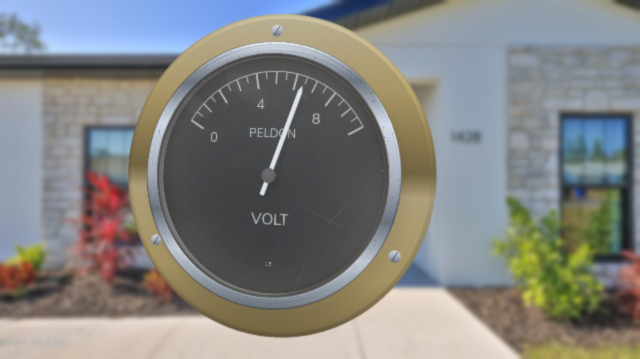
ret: 6.5 (V)
